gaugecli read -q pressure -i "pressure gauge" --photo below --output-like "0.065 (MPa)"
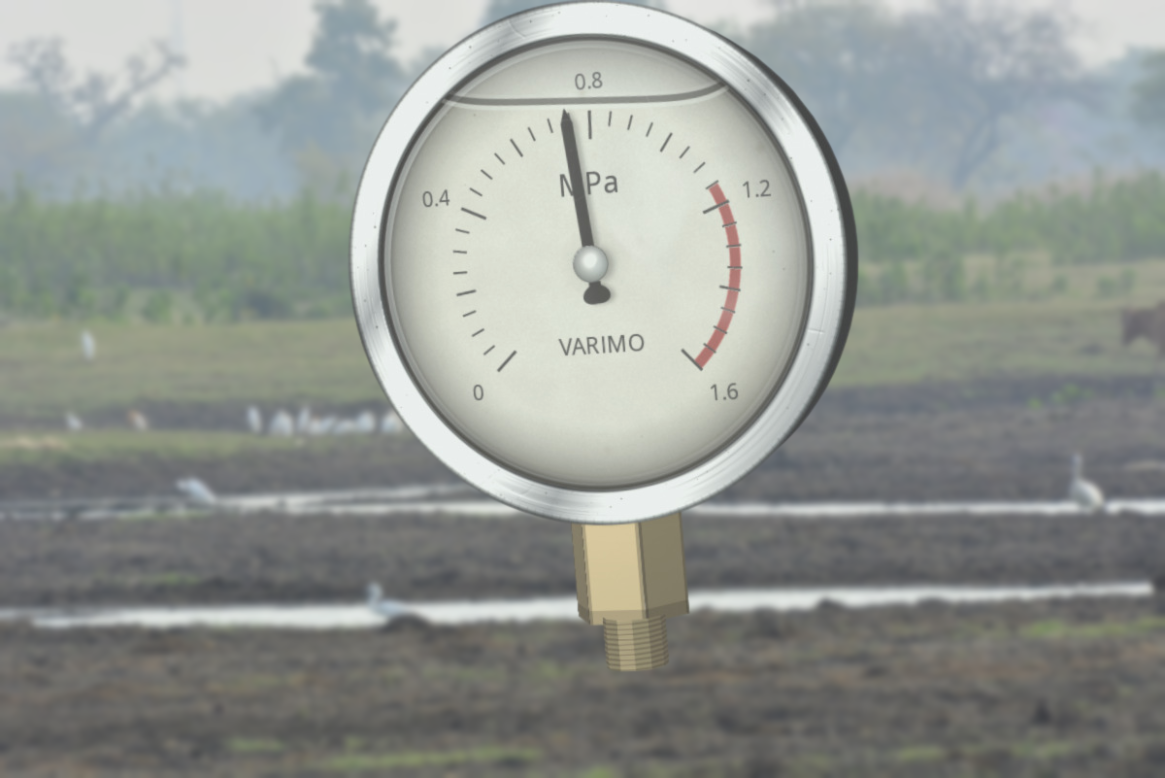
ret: 0.75 (MPa)
